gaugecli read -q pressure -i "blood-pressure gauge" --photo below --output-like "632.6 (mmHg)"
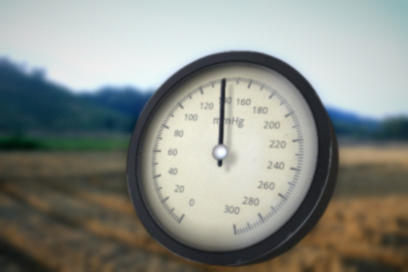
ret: 140 (mmHg)
